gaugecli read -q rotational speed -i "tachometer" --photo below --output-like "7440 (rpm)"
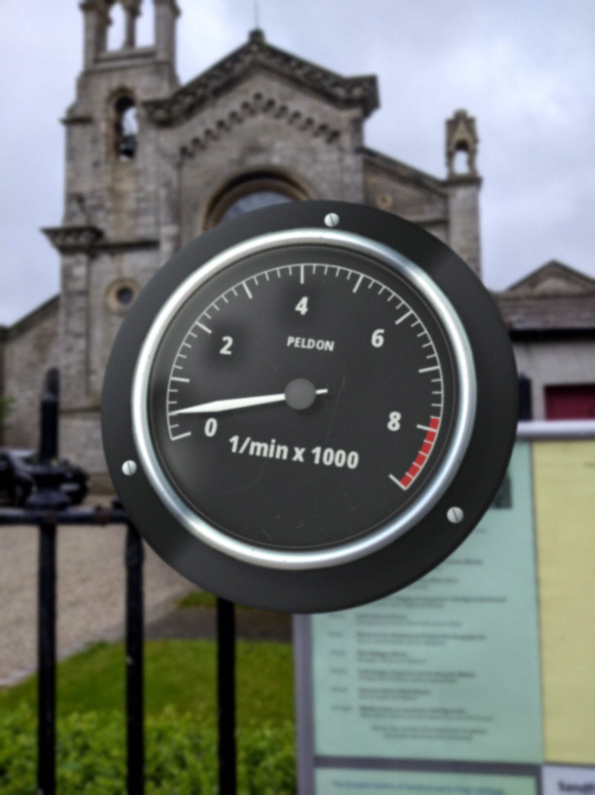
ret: 400 (rpm)
